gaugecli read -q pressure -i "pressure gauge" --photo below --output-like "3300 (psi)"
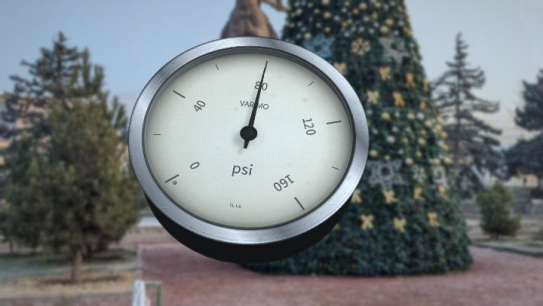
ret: 80 (psi)
